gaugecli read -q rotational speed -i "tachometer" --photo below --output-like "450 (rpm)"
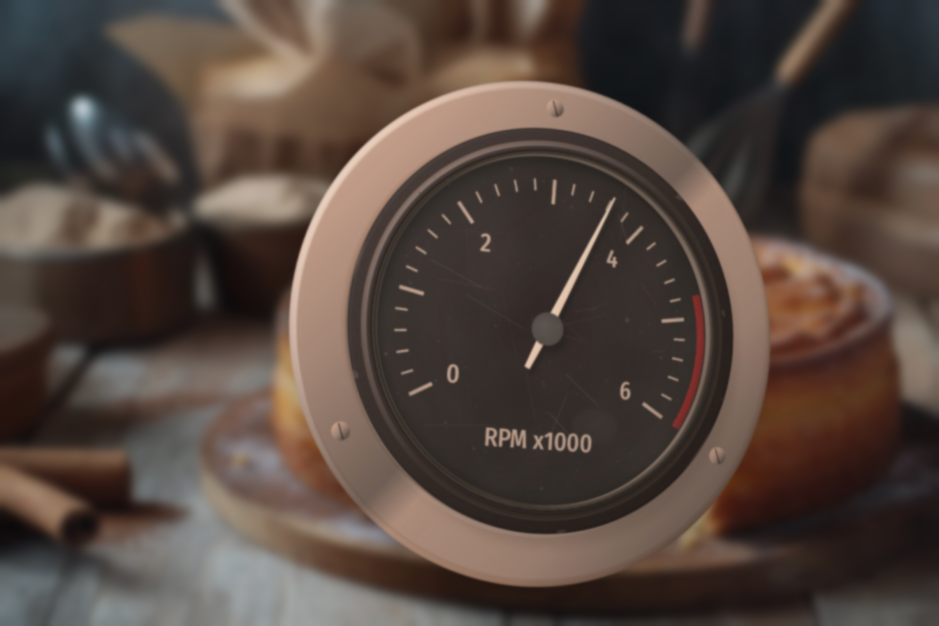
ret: 3600 (rpm)
